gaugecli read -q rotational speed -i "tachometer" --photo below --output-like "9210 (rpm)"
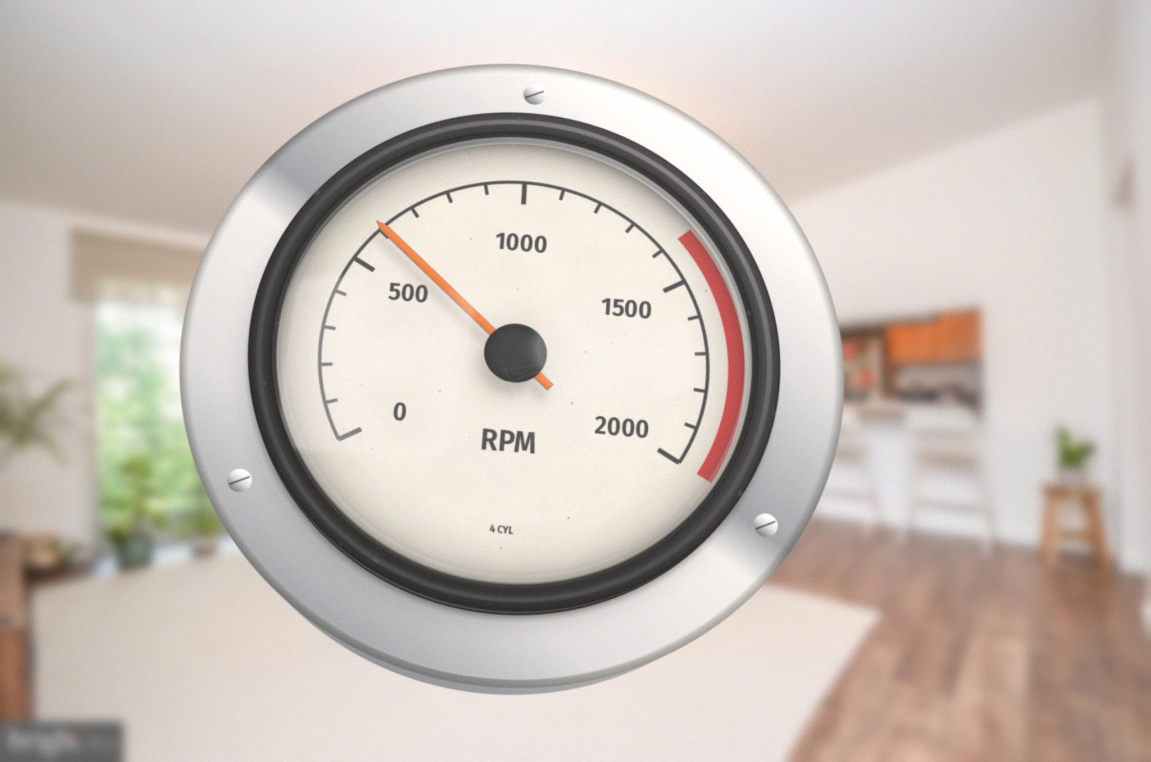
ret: 600 (rpm)
